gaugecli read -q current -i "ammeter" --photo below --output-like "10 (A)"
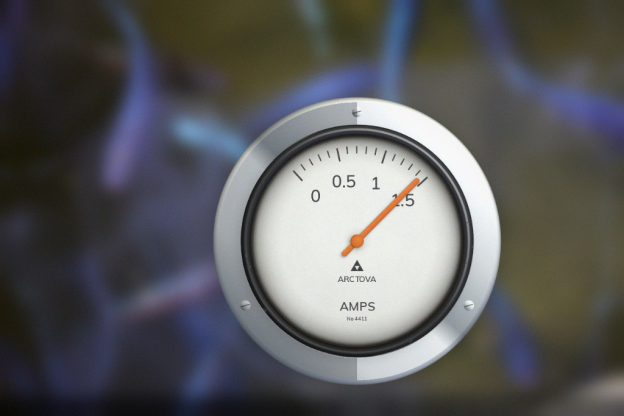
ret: 1.45 (A)
